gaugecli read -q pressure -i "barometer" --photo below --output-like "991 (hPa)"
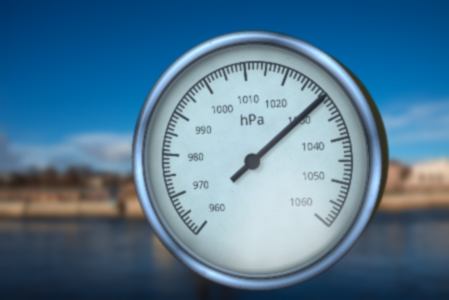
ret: 1030 (hPa)
